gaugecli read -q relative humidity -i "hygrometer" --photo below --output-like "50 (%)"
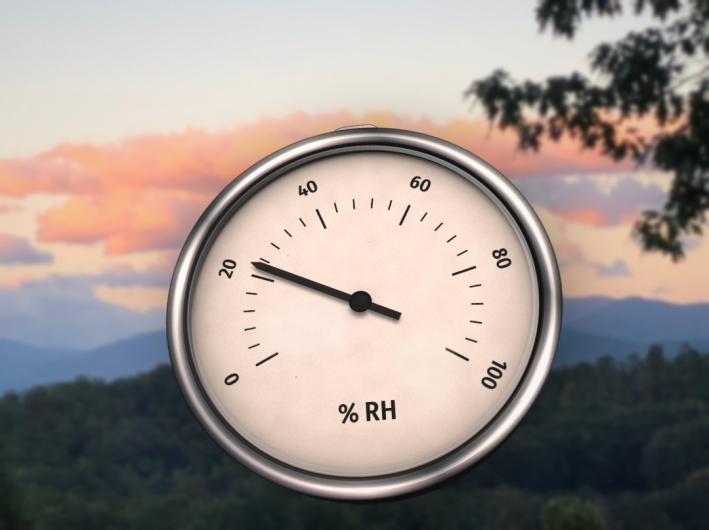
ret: 22 (%)
